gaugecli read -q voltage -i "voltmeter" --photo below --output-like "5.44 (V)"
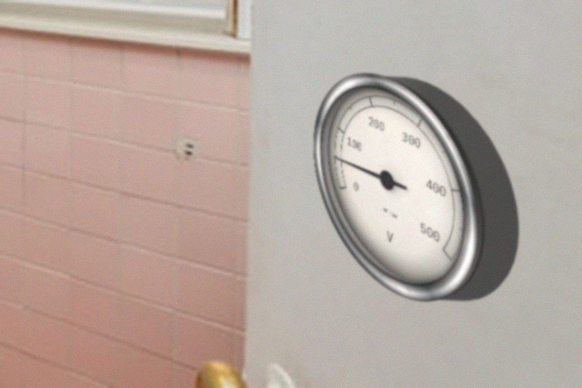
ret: 50 (V)
